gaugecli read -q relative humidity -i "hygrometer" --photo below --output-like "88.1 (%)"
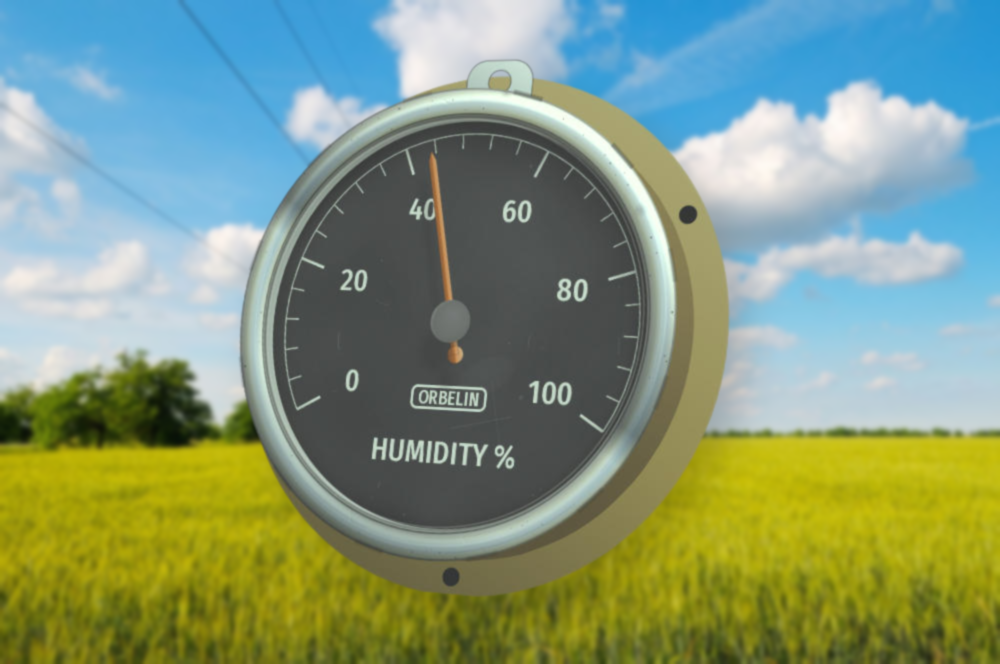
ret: 44 (%)
